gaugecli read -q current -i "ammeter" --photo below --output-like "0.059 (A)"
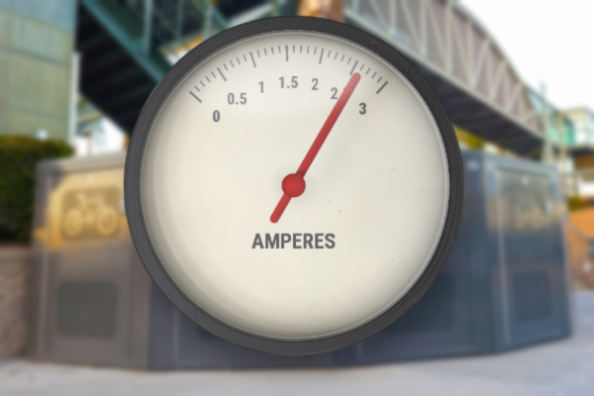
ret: 2.6 (A)
